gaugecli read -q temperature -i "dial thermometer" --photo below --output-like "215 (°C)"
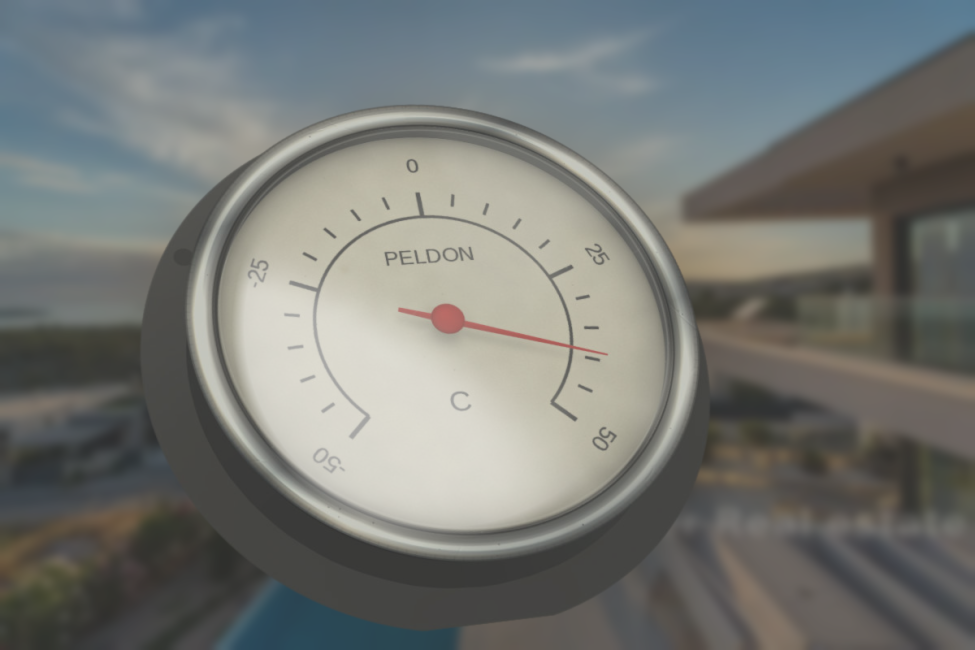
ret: 40 (°C)
